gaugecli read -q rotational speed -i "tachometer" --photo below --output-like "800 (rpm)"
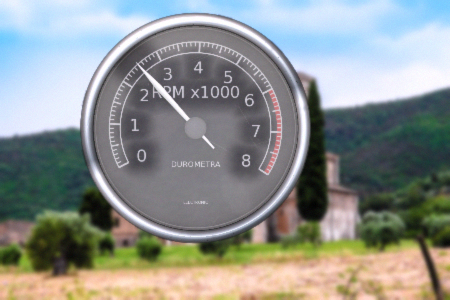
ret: 2500 (rpm)
